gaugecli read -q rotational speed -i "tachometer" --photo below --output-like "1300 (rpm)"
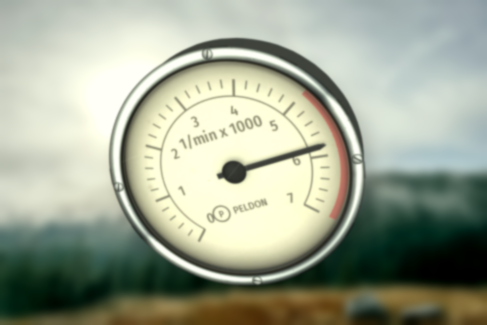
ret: 5800 (rpm)
